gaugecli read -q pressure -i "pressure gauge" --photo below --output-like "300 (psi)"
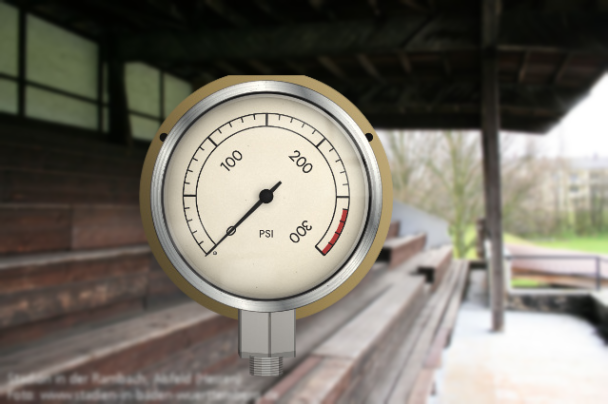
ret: 0 (psi)
